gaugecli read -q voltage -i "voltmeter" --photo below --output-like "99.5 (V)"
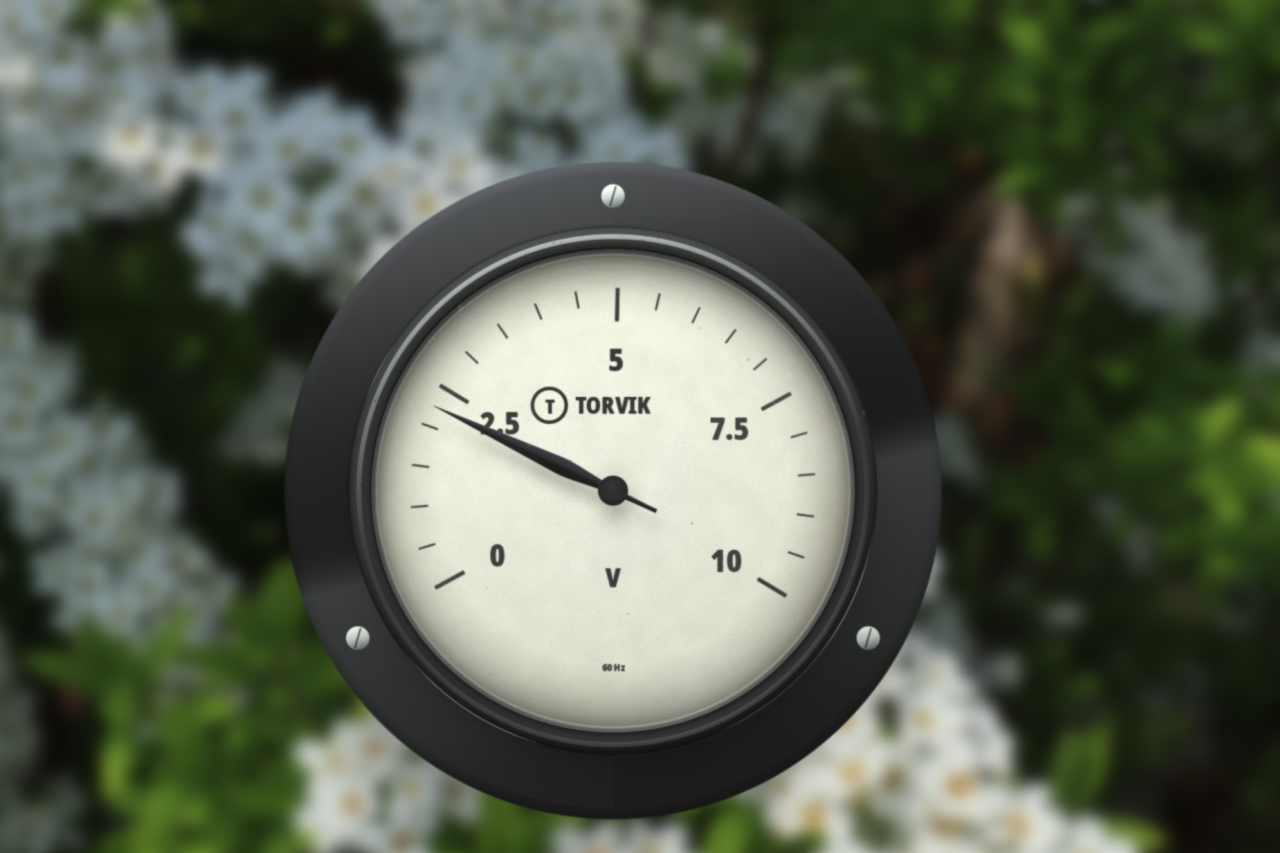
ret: 2.25 (V)
